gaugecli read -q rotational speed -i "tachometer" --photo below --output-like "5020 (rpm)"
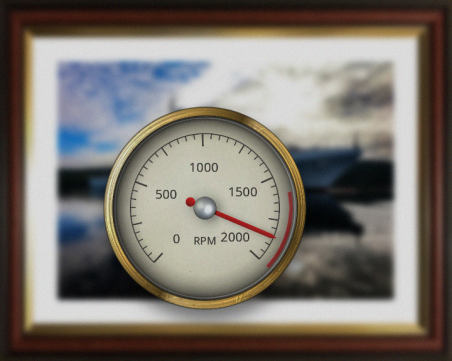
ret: 1850 (rpm)
